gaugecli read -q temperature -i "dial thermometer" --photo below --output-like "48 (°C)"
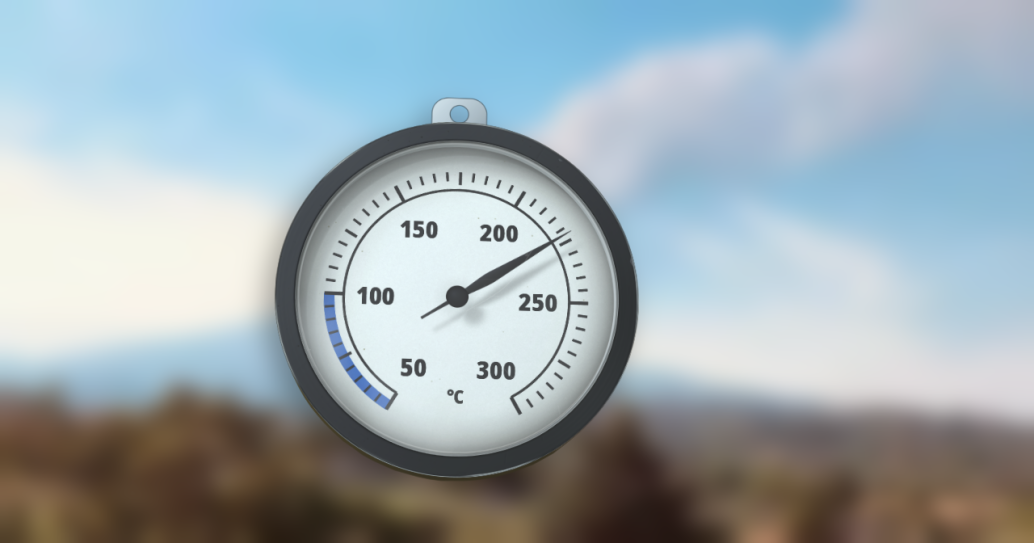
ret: 222.5 (°C)
